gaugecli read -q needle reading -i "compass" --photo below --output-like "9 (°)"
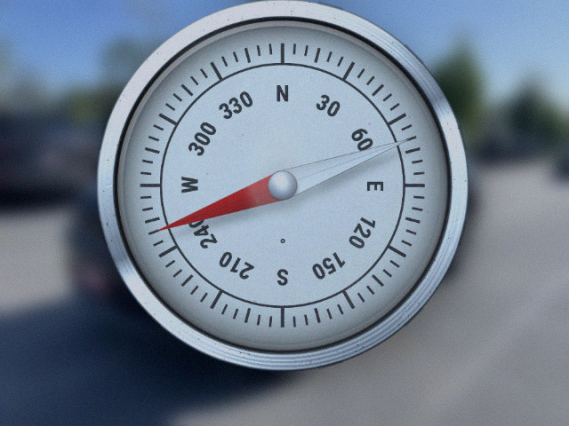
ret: 250 (°)
